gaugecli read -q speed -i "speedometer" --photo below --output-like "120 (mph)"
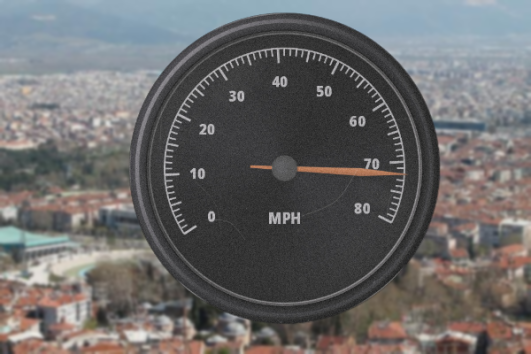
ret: 72 (mph)
